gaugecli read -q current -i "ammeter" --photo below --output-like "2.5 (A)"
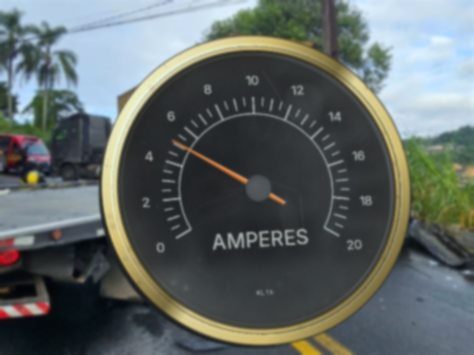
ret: 5 (A)
